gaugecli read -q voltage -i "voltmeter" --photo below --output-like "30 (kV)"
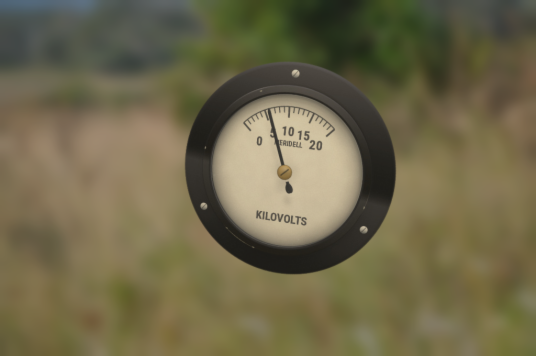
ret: 6 (kV)
